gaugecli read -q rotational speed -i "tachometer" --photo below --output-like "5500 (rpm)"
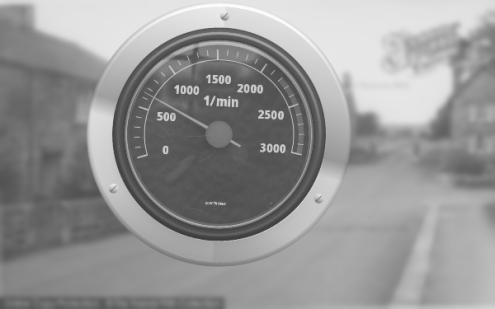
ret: 650 (rpm)
